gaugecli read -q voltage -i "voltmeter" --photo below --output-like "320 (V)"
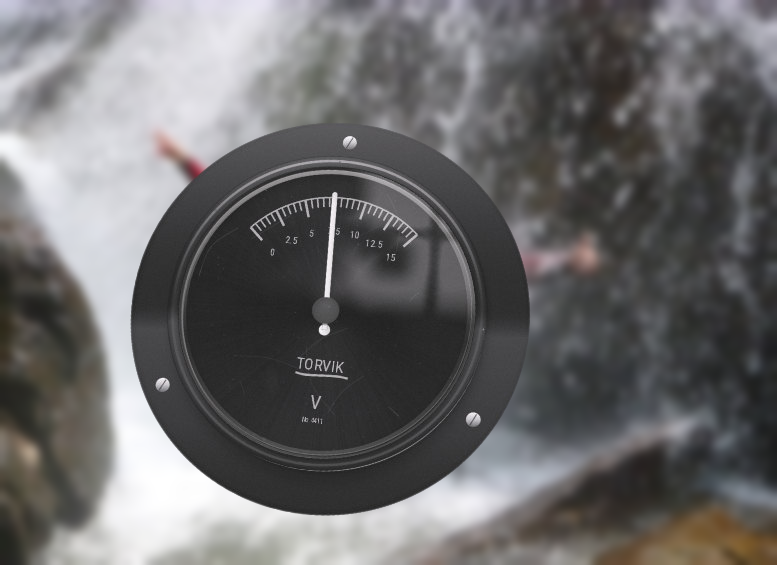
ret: 7.5 (V)
